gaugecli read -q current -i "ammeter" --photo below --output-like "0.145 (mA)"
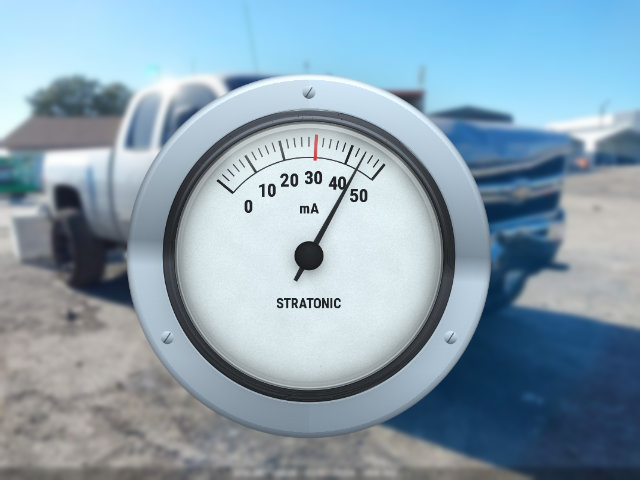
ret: 44 (mA)
